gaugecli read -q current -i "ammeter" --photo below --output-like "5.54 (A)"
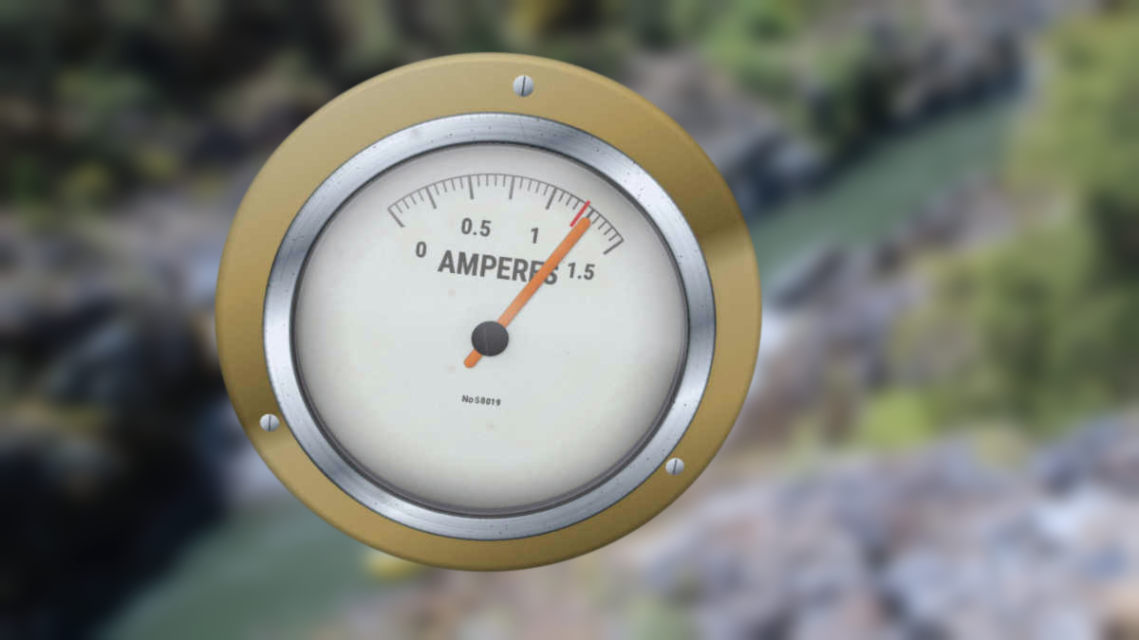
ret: 1.25 (A)
